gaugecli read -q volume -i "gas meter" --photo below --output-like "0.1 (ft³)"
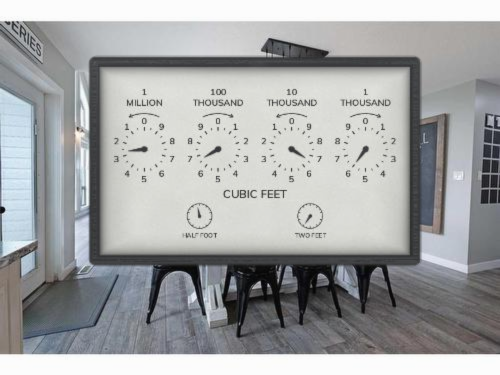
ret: 266600 (ft³)
